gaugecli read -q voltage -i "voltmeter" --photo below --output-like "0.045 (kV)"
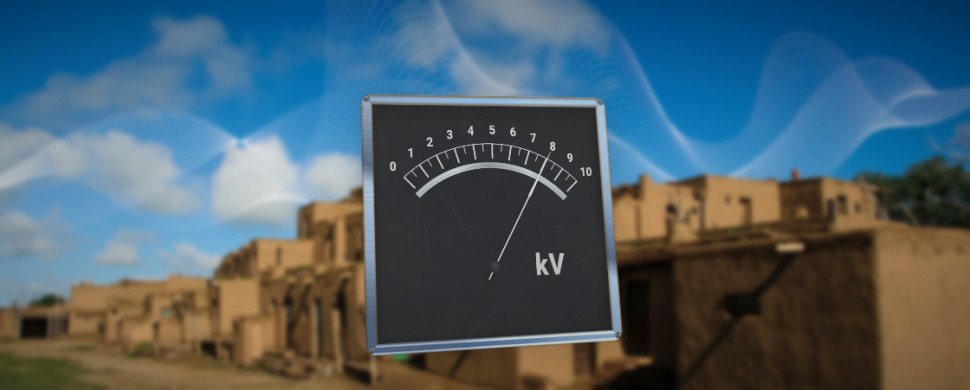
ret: 8 (kV)
